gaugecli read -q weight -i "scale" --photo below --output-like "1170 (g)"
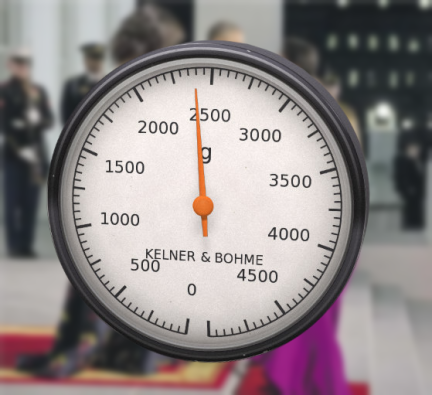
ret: 2400 (g)
